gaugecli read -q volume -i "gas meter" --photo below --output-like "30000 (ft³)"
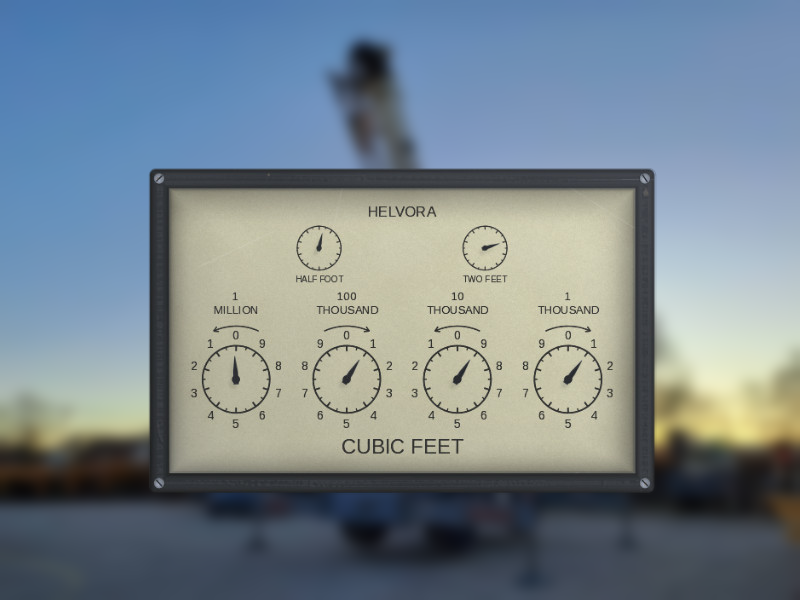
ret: 9100 (ft³)
